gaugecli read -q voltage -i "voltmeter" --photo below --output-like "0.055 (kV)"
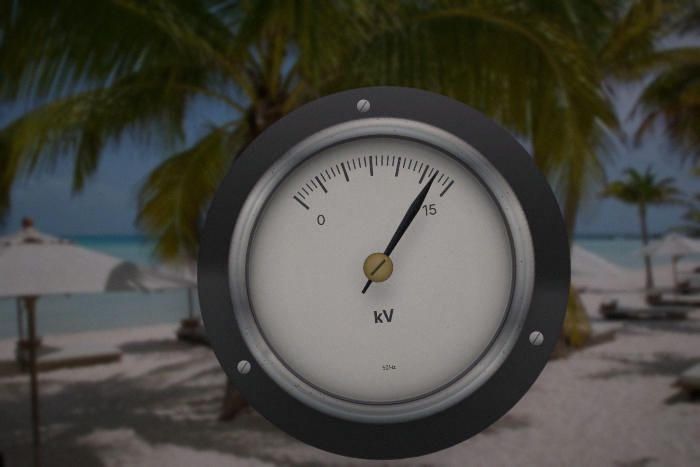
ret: 13.5 (kV)
